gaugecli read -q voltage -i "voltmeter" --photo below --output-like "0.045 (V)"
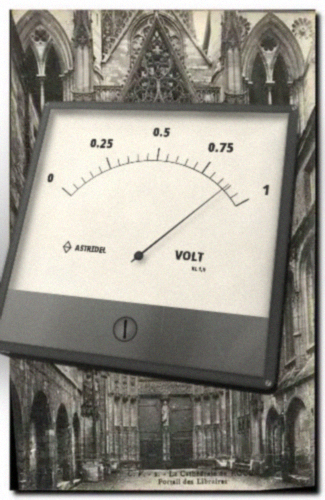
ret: 0.9 (V)
